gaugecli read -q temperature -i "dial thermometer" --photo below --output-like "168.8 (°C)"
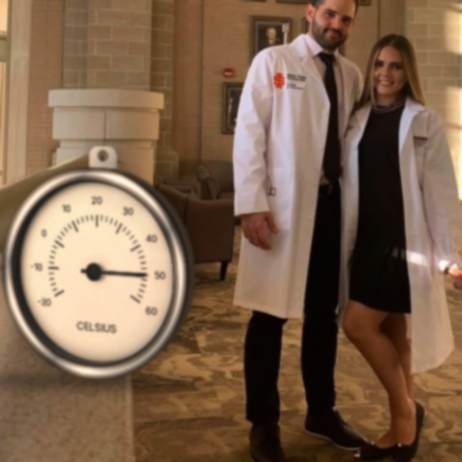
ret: 50 (°C)
